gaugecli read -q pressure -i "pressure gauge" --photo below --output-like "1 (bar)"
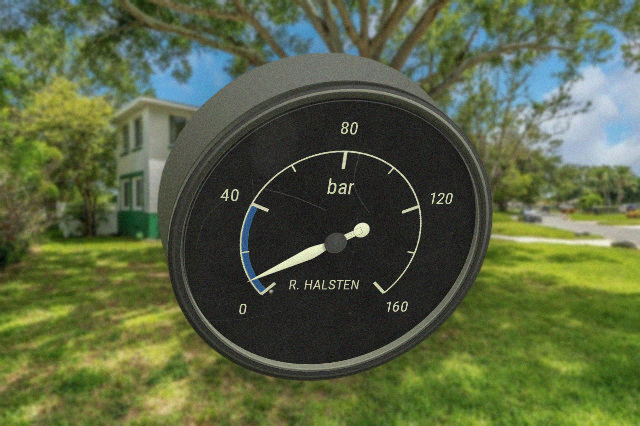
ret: 10 (bar)
